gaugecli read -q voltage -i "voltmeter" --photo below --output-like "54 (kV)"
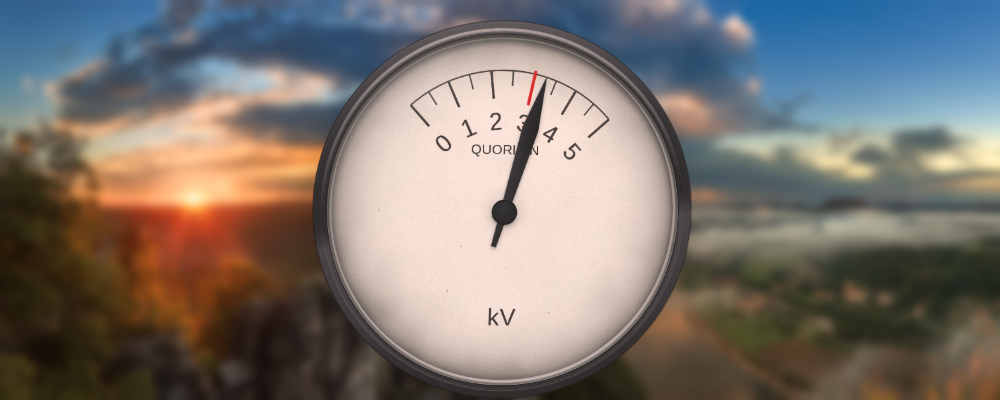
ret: 3.25 (kV)
